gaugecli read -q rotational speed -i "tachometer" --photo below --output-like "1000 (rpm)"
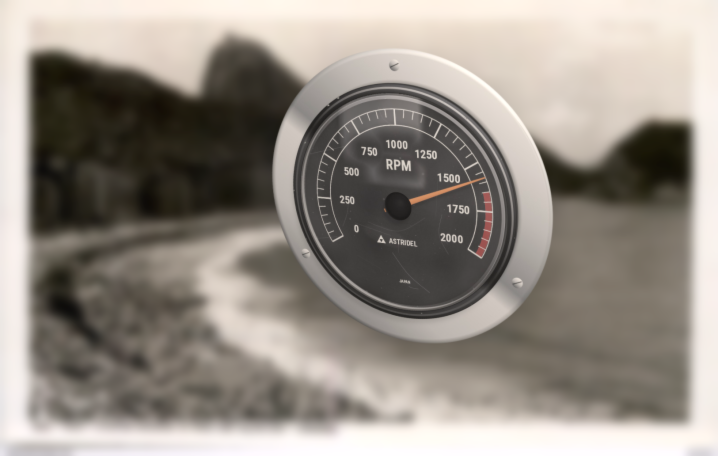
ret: 1575 (rpm)
